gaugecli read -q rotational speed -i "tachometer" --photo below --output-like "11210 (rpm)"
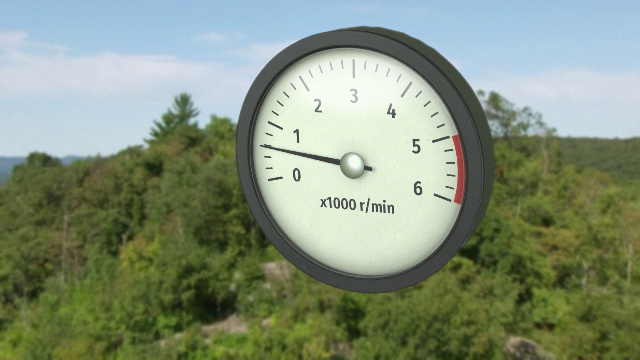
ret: 600 (rpm)
